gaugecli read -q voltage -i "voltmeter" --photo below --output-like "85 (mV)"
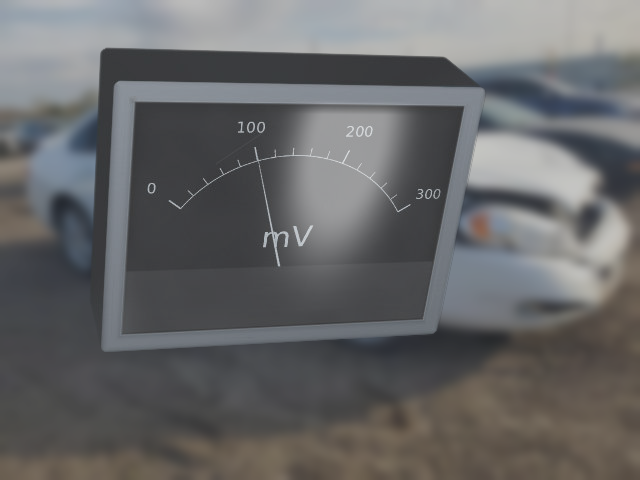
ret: 100 (mV)
